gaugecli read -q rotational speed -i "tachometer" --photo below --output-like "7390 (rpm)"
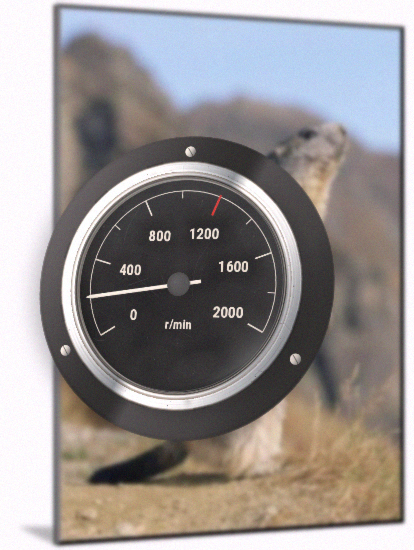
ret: 200 (rpm)
